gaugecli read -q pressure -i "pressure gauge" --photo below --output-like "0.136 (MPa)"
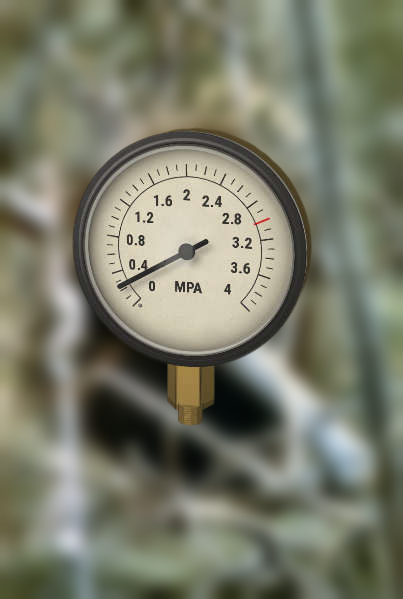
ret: 0.25 (MPa)
